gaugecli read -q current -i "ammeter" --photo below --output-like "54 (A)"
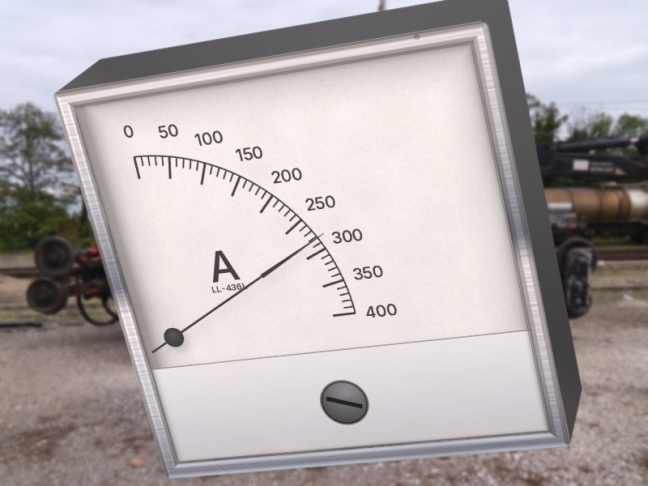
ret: 280 (A)
